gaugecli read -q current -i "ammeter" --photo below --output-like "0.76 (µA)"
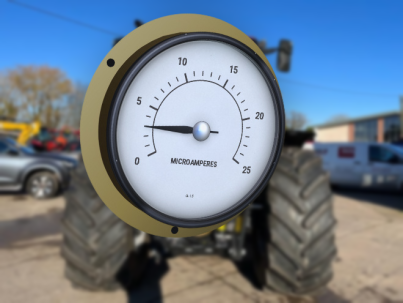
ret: 3 (µA)
